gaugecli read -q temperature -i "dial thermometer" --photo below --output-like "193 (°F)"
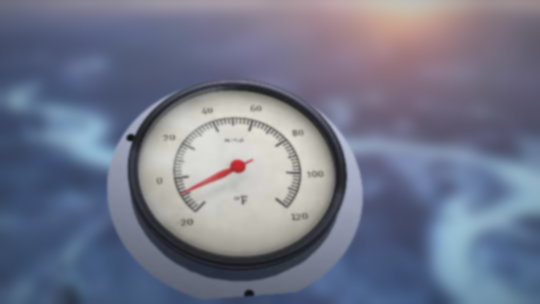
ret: -10 (°F)
